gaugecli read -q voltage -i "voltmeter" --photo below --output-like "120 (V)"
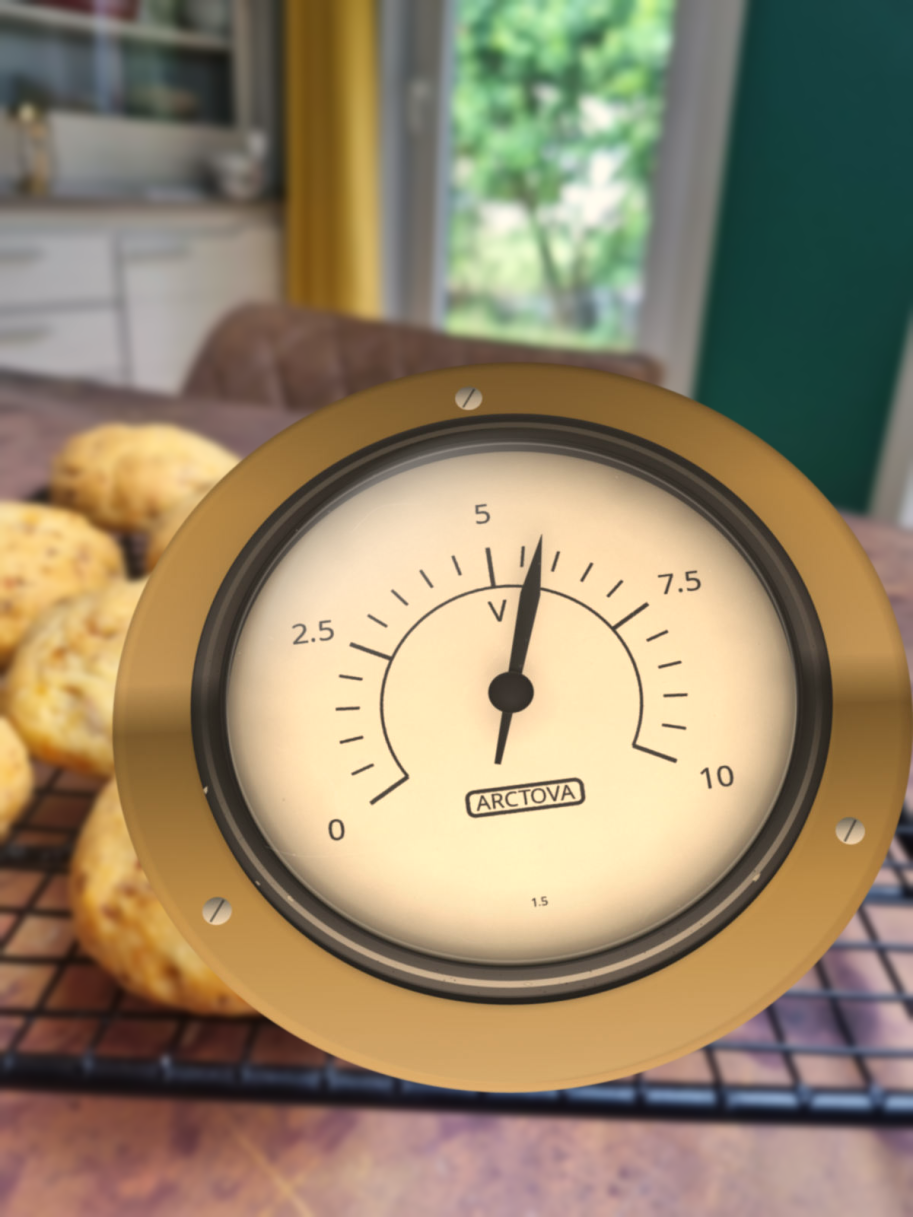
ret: 5.75 (V)
